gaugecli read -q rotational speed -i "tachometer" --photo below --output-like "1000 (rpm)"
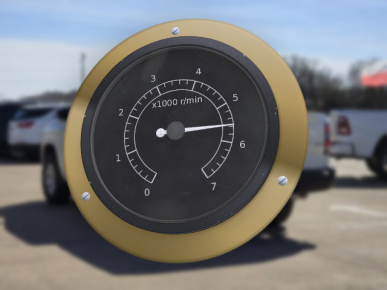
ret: 5600 (rpm)
